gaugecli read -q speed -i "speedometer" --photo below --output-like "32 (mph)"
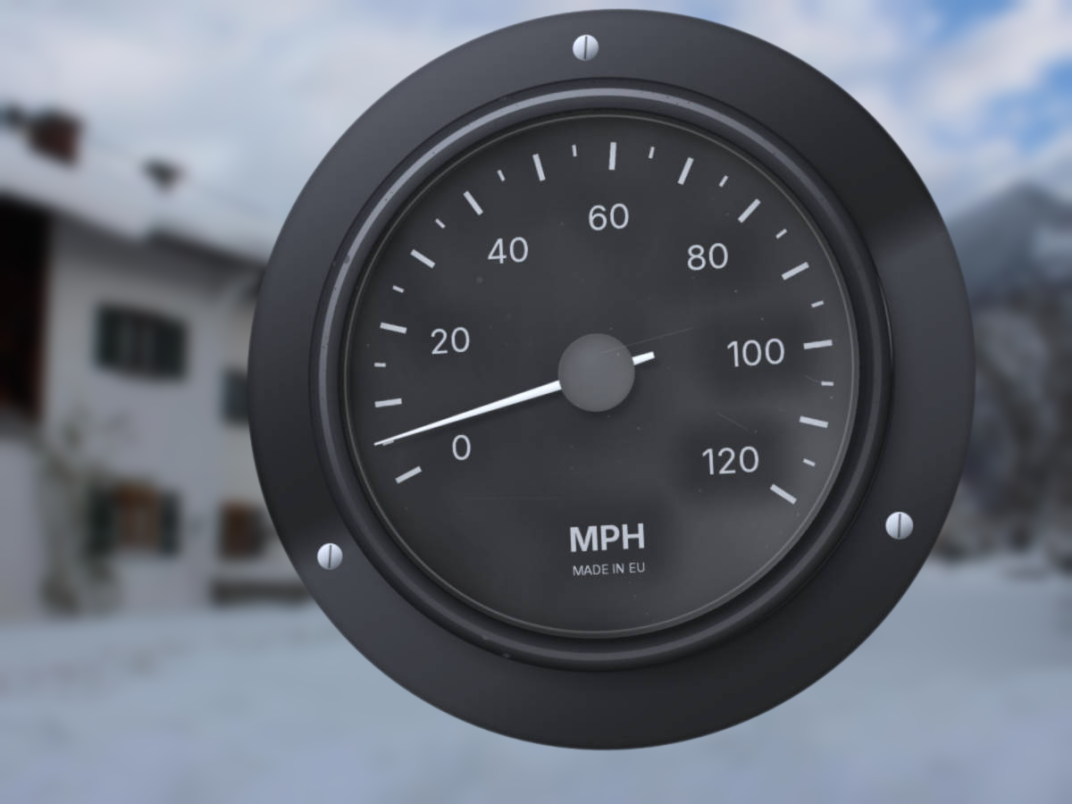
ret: 5 (mph)
